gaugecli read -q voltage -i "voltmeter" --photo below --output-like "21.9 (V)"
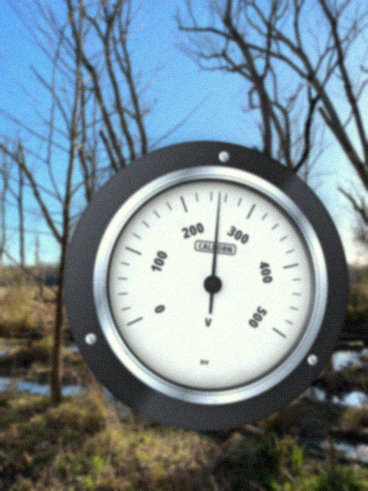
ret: 250 (V)
